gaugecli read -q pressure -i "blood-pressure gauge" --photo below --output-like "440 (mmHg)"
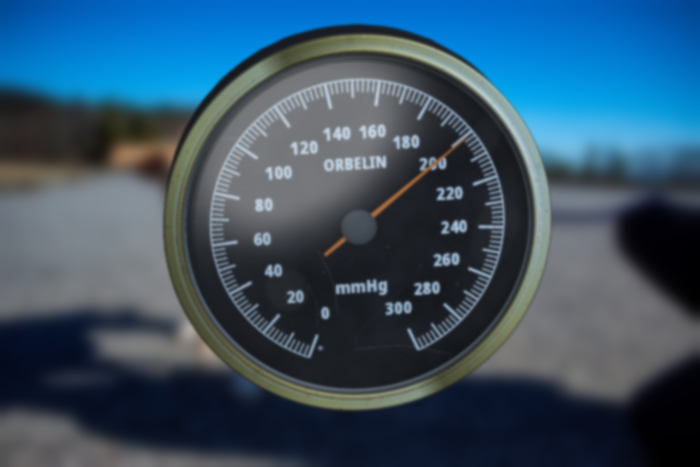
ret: 200 (mmHg)
